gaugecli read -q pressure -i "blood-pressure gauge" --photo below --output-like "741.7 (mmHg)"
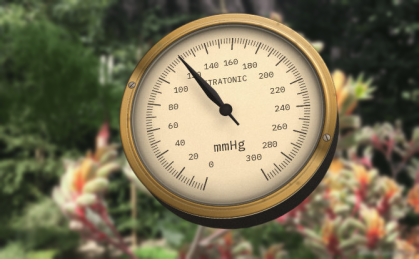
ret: 120 (mmHg)
